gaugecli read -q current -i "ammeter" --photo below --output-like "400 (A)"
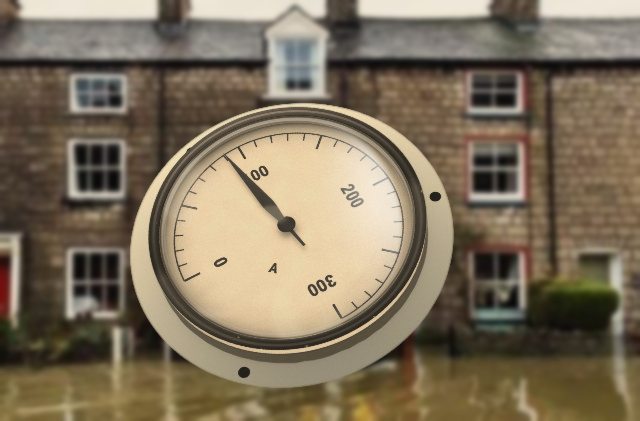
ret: 90 (A)
